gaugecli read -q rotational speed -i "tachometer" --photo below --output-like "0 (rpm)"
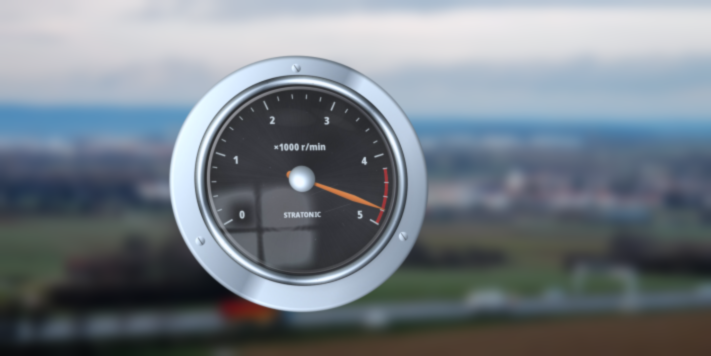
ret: 4800 (rpm)
